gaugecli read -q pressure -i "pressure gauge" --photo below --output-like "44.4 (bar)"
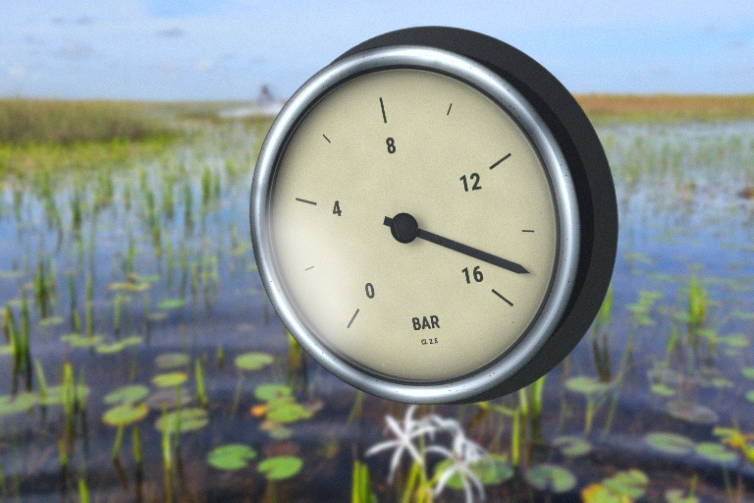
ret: 15 (bar)
